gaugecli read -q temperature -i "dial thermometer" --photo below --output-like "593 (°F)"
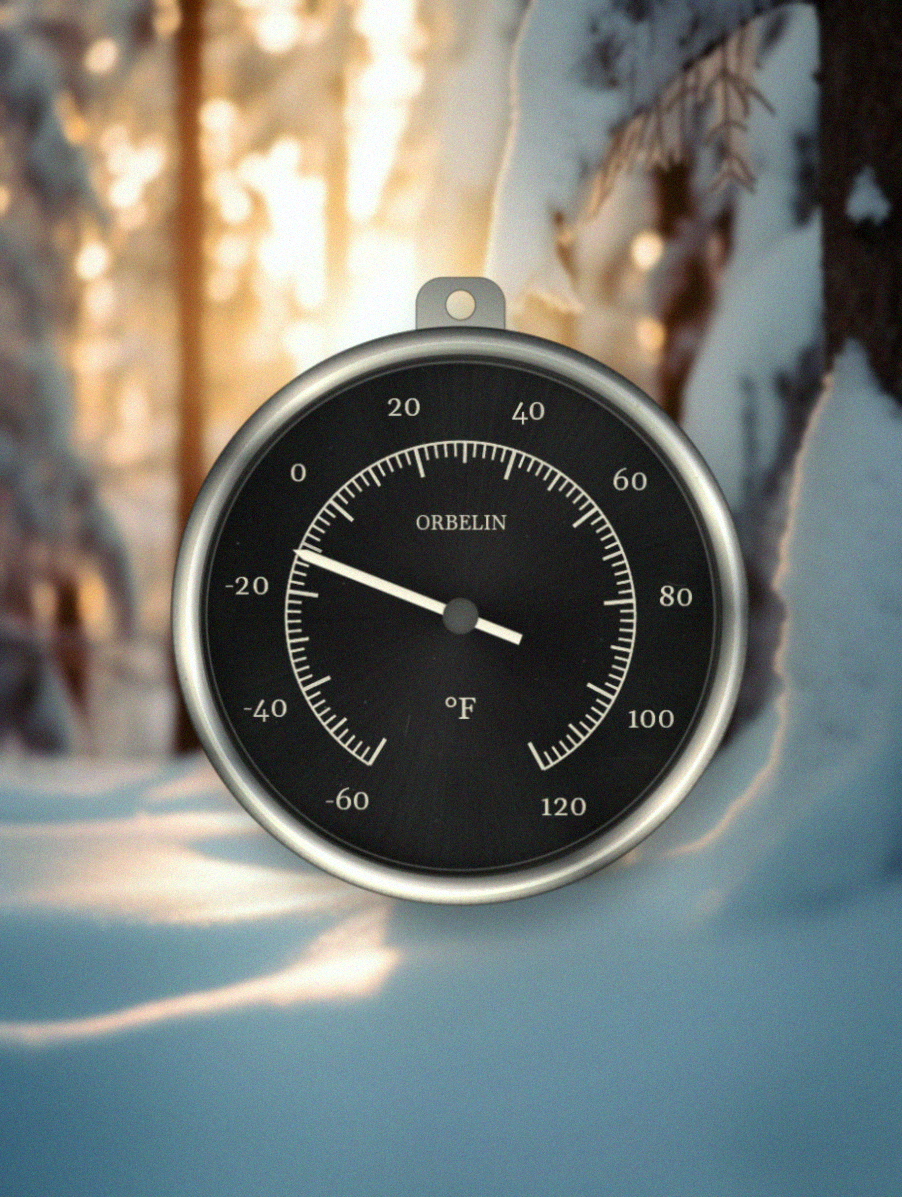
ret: -12 (°F)
